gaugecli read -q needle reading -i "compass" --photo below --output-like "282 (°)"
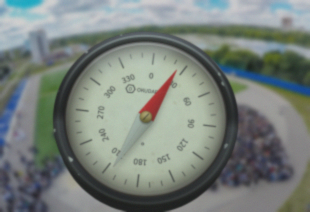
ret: 25 (°)
